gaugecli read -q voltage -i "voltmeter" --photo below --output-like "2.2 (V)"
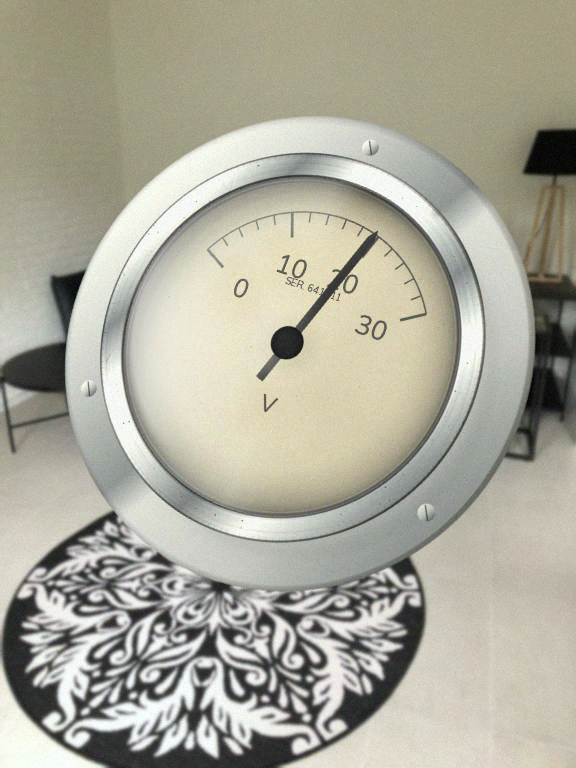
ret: 20 (V)
